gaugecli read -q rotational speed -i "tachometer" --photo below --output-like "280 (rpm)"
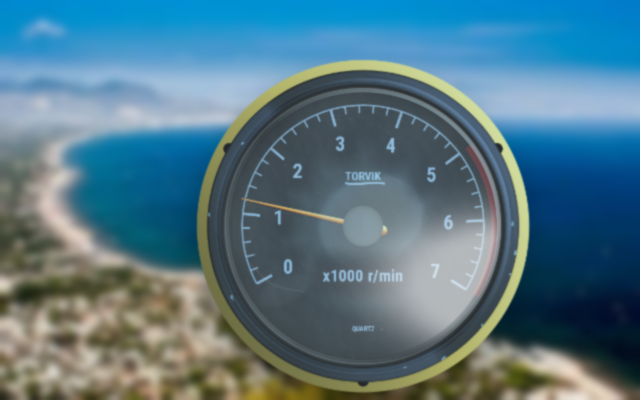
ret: 1200 (rpm)
